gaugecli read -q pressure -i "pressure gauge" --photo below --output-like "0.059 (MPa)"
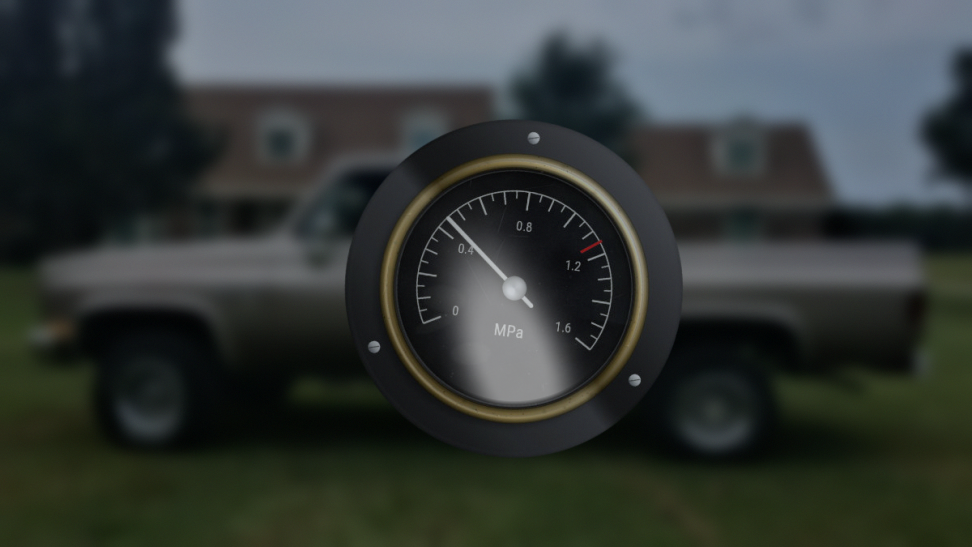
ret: 0.45 (MPa)
